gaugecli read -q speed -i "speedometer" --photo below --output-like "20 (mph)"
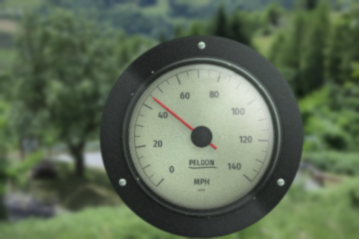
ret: 45 (mph)
